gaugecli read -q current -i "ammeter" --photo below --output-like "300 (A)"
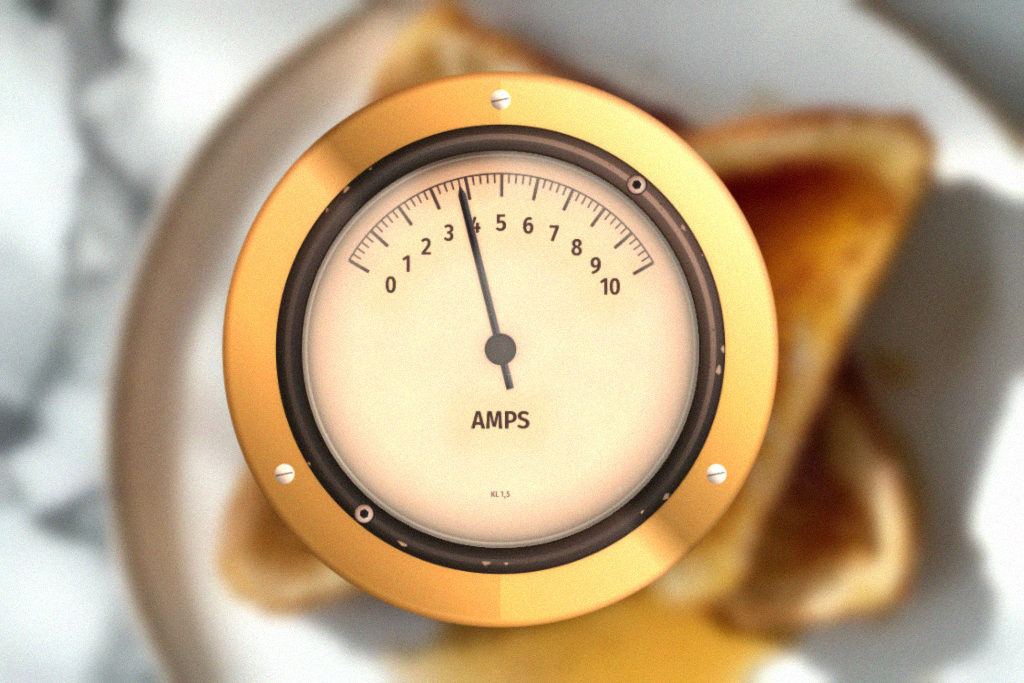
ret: 3.8 (A)
